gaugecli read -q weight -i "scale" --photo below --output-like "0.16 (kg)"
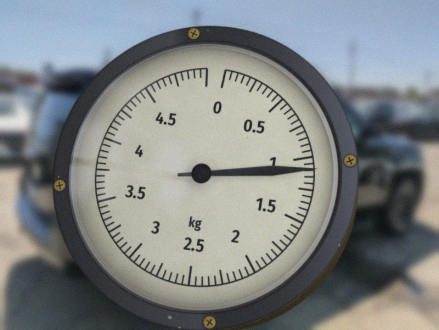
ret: 1.1 (kg)
